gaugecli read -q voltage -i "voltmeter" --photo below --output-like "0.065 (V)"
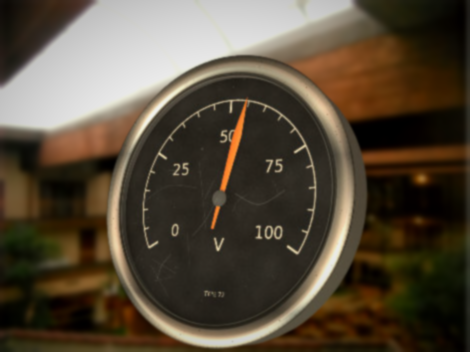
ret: 55 (V)
